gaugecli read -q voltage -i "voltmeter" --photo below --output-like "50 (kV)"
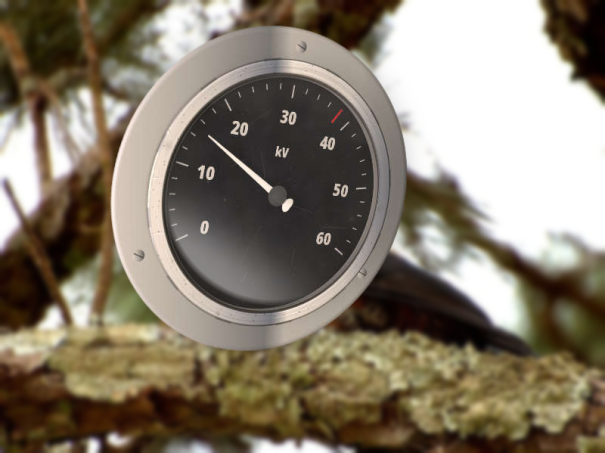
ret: 15 (kV)
